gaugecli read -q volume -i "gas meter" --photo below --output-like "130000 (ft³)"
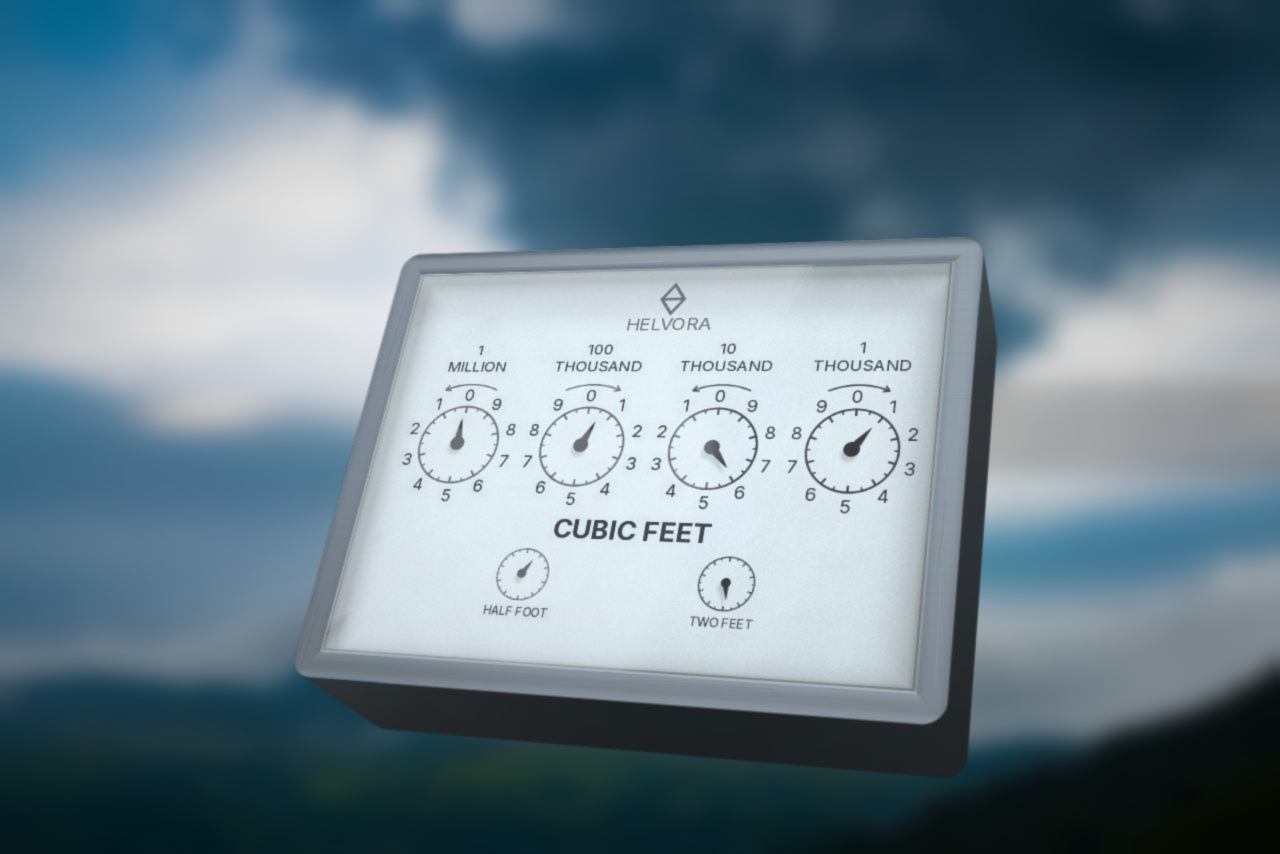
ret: 6100 (ft³)
